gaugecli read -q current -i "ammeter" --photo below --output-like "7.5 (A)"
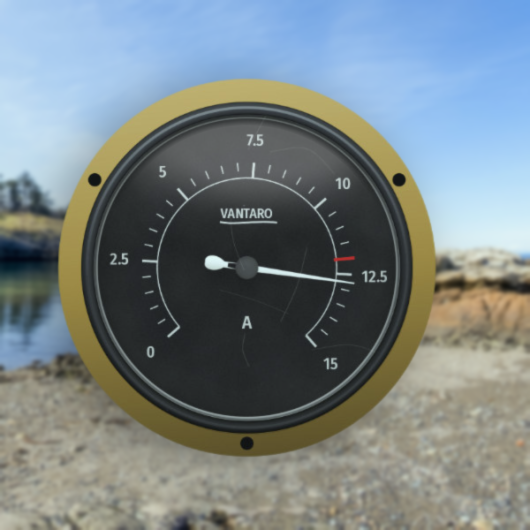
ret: 12.75 (A)
